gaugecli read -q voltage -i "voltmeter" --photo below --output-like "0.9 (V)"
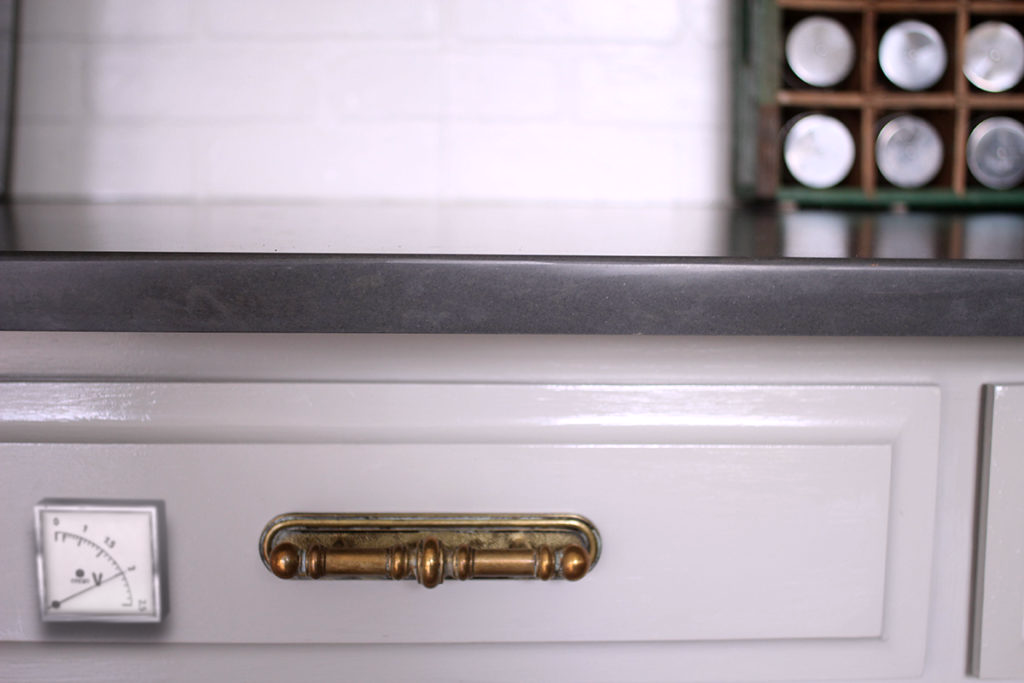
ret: 2 (V)
